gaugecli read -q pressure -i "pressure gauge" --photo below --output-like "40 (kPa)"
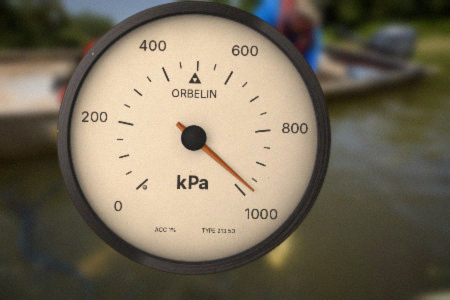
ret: 975 (kPa)
